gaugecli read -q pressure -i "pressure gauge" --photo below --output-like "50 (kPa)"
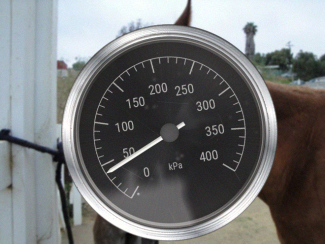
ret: 40 (kPa)
